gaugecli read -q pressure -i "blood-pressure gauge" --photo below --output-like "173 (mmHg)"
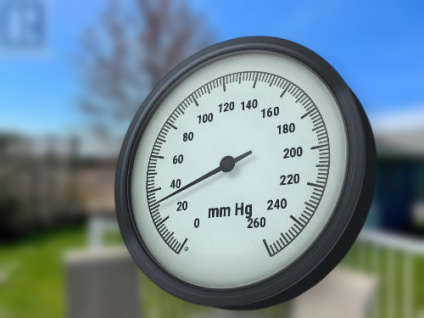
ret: 30 (mmHg)
